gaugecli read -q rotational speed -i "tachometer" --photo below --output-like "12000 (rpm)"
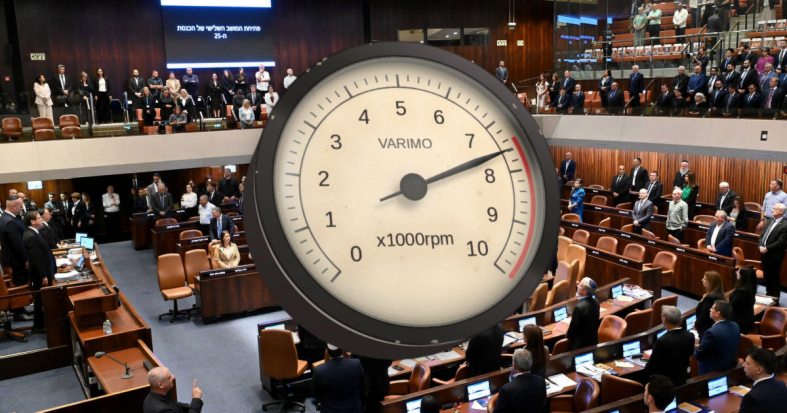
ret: 7600 (rpm)
